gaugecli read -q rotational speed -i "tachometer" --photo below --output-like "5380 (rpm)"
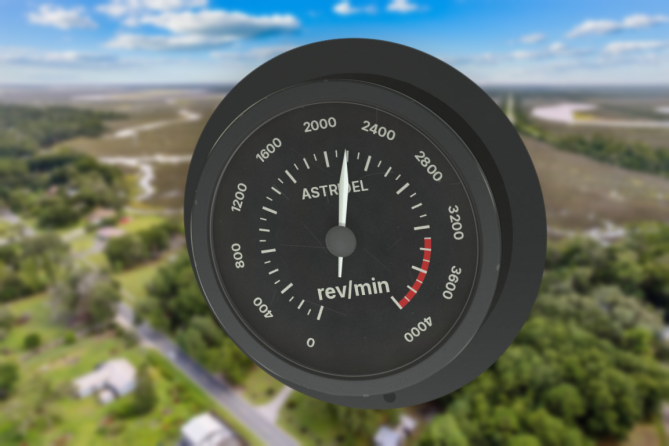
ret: 2200 (rpm)
